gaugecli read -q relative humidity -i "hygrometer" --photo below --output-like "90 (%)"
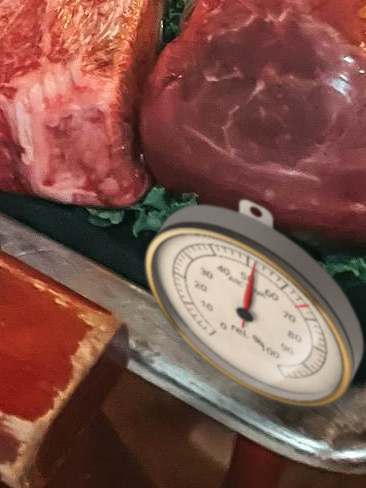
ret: 52 (%)
